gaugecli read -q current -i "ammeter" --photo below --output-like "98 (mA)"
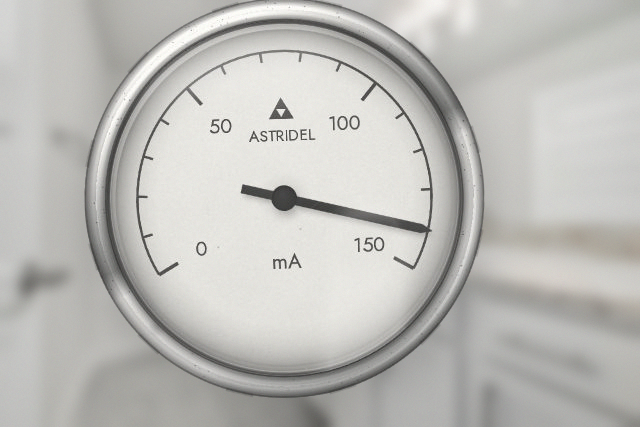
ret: 140 (mA)
